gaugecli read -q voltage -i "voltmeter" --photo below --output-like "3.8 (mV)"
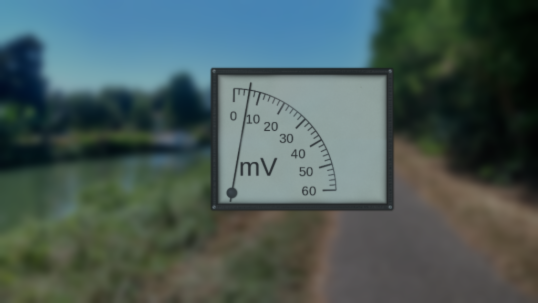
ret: 6 (mV)
